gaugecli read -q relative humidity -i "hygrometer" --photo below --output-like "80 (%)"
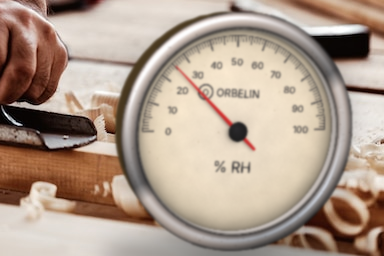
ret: 25 (%)
